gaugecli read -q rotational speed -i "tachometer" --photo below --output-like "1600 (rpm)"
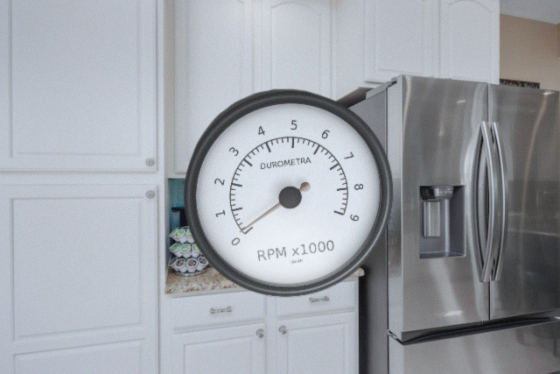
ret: 200 (rpm)
